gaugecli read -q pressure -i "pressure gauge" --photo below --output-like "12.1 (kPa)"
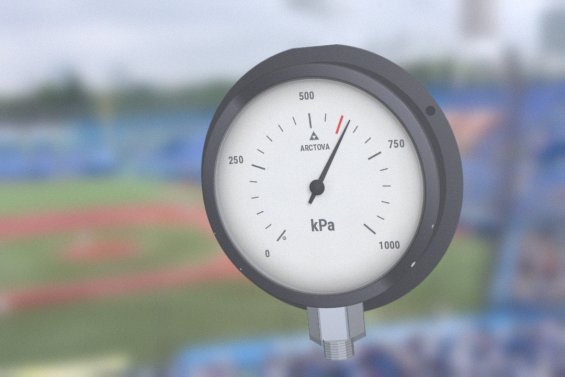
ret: 625 (kPa)
